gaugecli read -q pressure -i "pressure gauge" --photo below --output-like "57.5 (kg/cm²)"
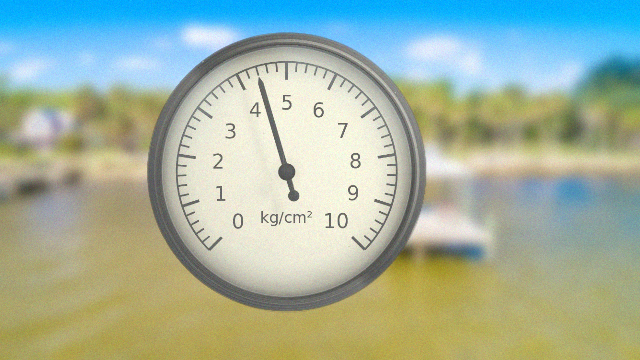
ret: 4.4 (kg/cm²)
